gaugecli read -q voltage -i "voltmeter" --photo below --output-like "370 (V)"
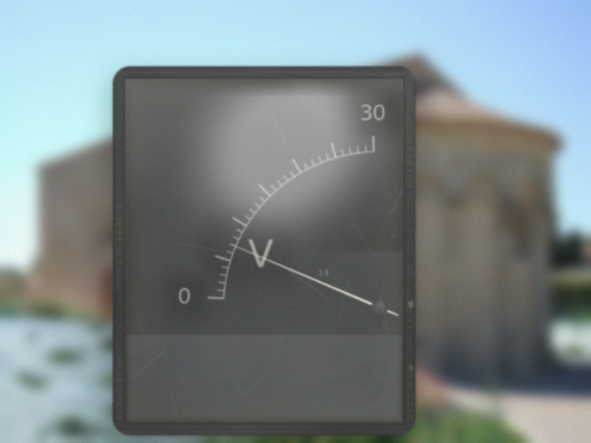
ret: 7 (V)
